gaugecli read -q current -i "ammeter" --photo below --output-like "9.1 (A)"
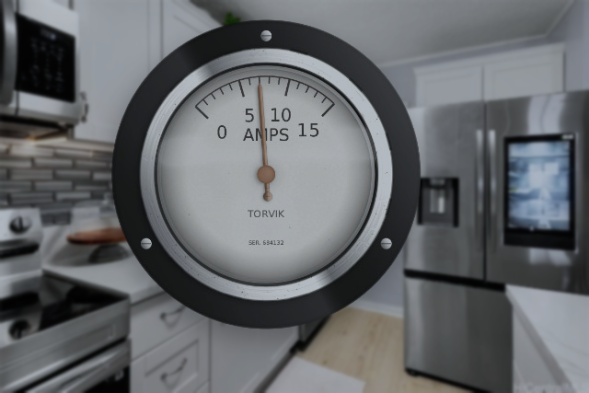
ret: 7 (A)
